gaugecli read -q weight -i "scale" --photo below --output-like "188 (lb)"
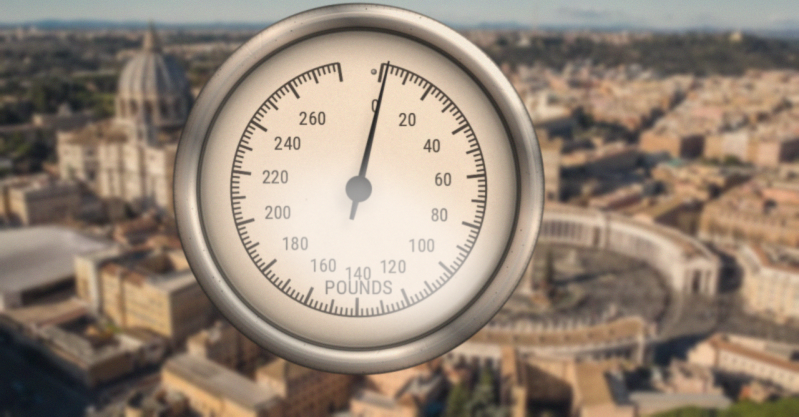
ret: 2 (lb)
